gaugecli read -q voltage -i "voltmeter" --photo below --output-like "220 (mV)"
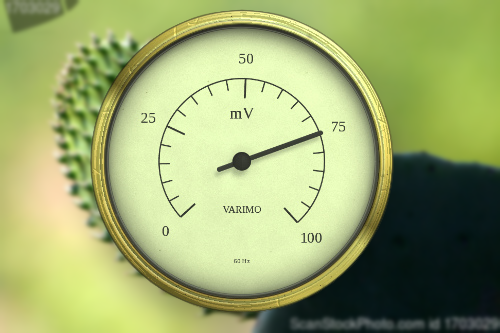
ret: 75 (mV)
